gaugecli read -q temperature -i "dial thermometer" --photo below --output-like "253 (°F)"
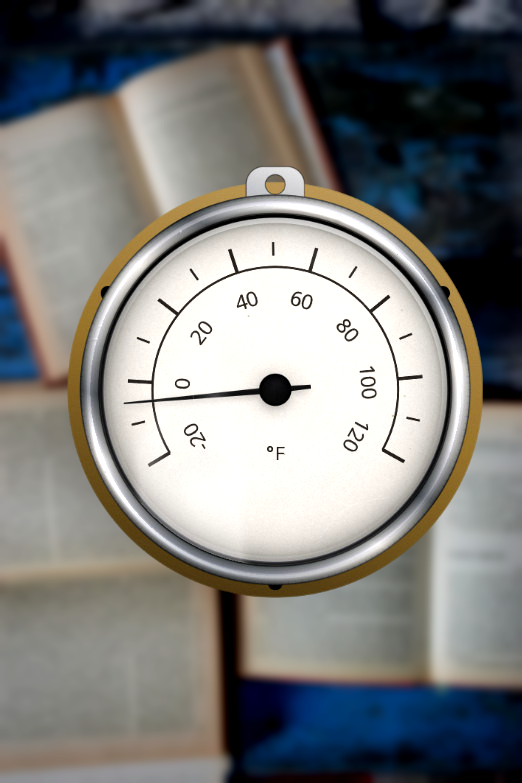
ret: -5 (°F)
